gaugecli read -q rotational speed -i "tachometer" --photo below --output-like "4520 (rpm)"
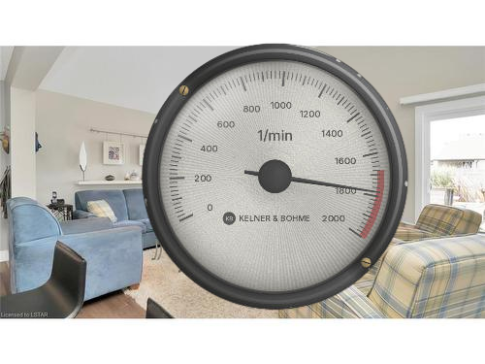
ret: 1780 (rpm)
